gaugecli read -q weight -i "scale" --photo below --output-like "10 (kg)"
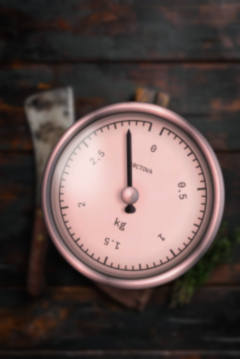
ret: 2.85 (kg)
